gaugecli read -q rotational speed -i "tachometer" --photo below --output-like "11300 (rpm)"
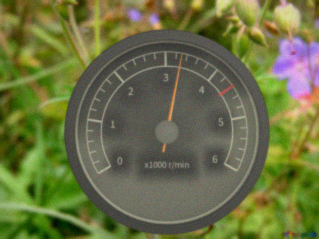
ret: 3300 (rpm)
